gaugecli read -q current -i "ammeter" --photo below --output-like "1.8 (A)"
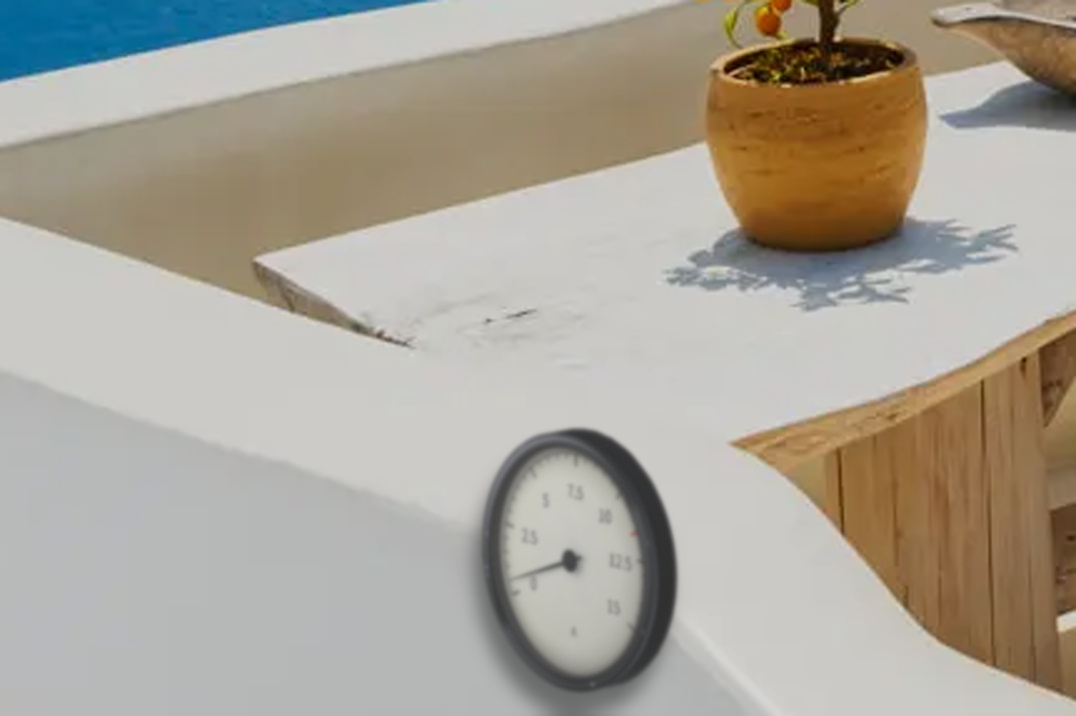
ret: 0.5 (A)
